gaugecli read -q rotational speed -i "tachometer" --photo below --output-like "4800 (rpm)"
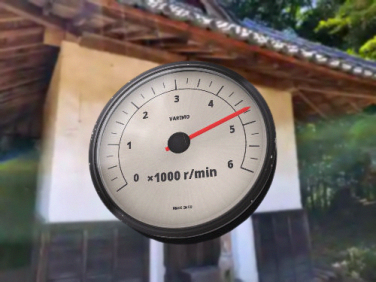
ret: 4750 (rpm)
